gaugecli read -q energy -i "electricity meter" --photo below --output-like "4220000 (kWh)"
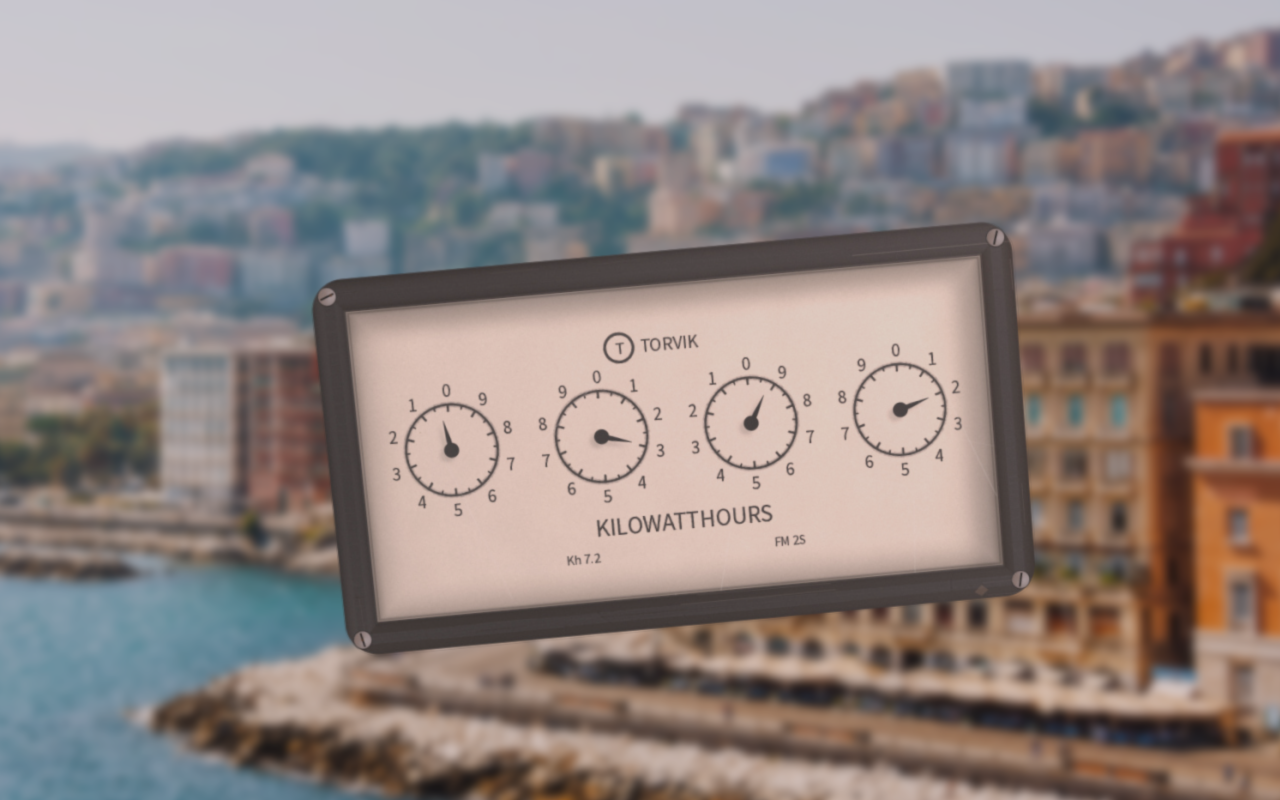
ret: 292 (kWh)
